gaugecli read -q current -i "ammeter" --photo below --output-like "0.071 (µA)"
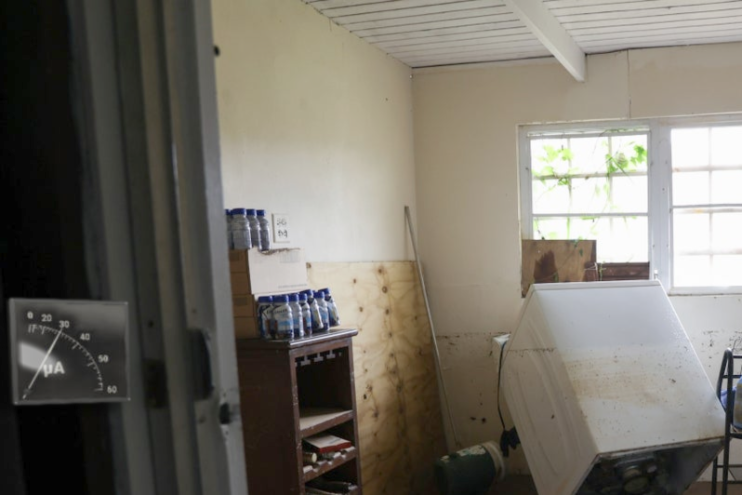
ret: 30 (µA)
